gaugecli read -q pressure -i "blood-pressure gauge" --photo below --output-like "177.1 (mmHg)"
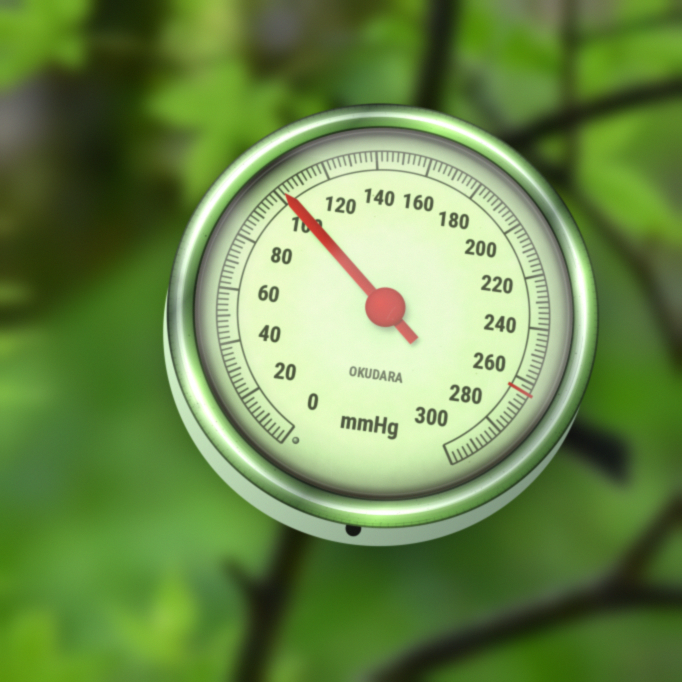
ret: 102 (mmHg)
